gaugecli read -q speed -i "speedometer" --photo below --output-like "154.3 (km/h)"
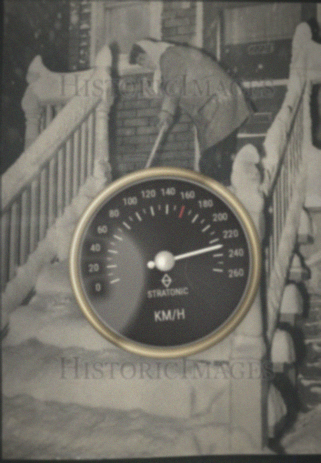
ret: 230 (km/h)
